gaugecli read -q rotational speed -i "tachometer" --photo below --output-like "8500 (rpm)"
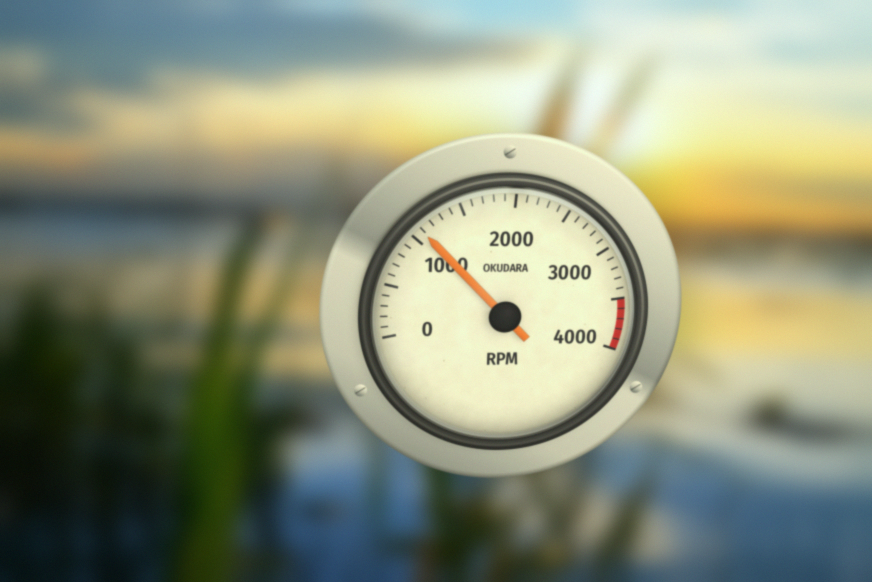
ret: 1100 (rpm)
